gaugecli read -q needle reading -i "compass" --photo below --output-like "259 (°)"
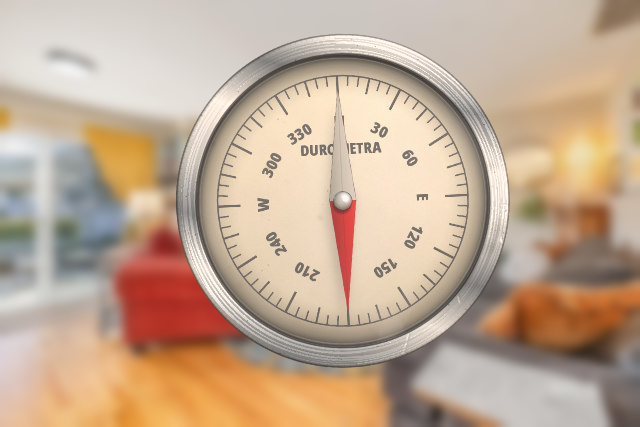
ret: 180 (°)
